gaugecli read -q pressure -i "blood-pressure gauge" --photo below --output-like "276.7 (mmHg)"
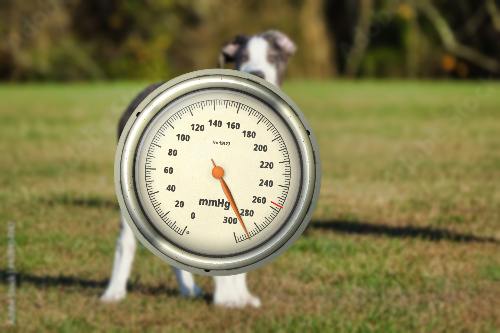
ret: 290 (mmHg)
